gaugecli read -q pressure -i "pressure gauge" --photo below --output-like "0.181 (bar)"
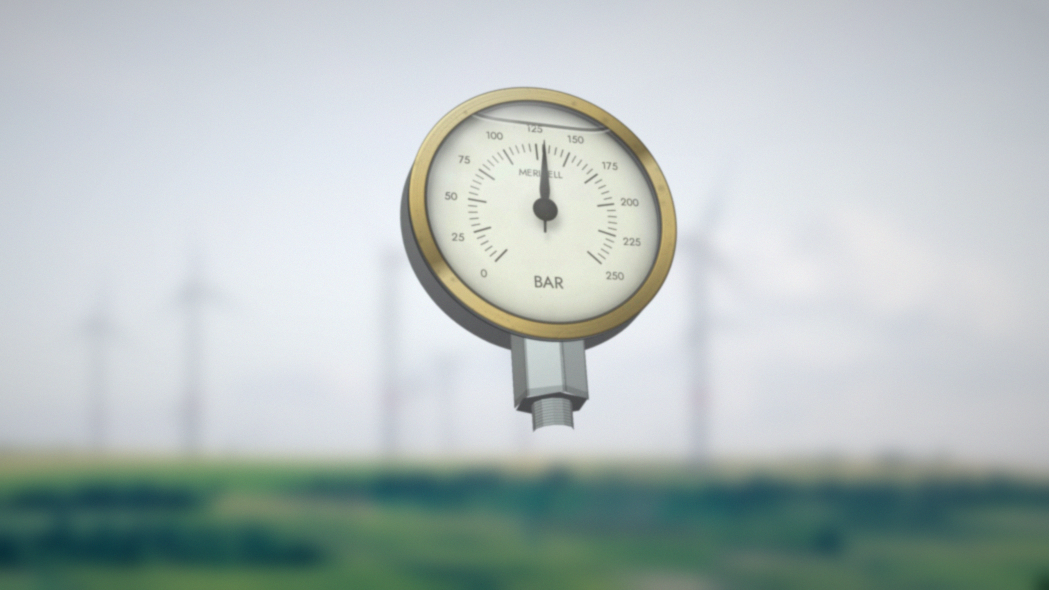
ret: 130 (bar)
